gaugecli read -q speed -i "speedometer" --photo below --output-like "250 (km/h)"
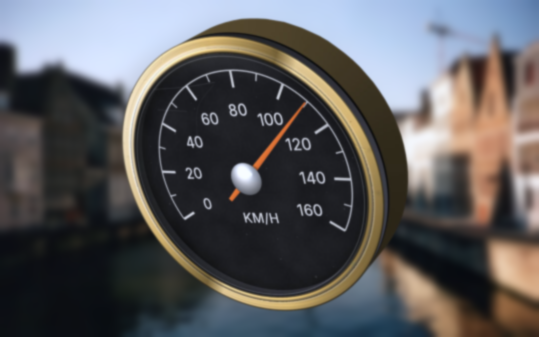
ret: 110 (km/h)
